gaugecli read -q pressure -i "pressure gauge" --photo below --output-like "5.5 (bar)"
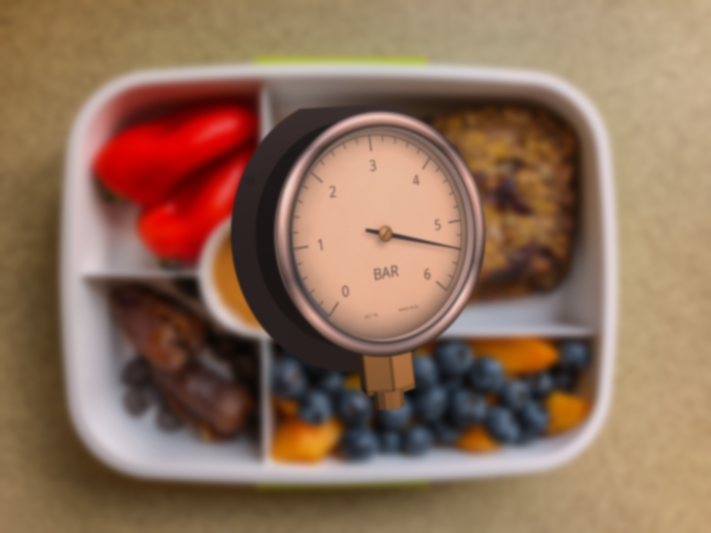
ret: 5.4 (bar)
